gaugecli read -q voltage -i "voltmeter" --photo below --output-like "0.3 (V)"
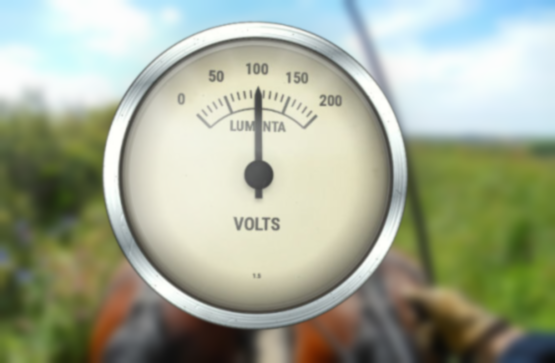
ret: 100 (V)
